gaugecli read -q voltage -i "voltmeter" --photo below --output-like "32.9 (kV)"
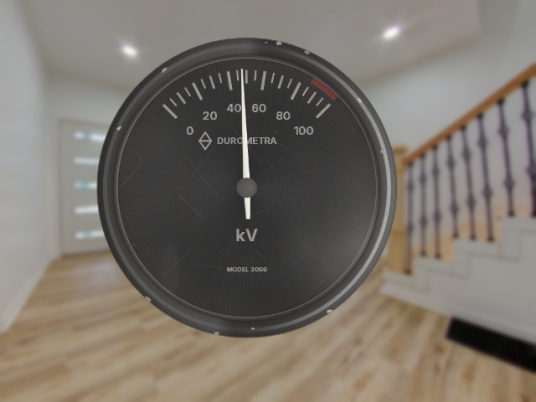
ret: 47.5 (kV)
